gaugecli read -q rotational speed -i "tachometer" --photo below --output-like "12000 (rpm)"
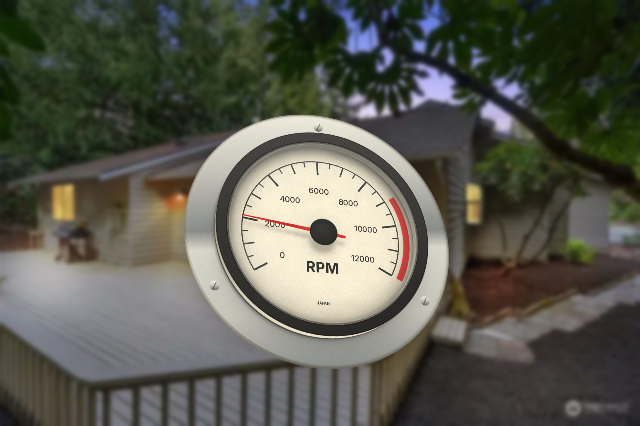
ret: 2000 (rpm)
